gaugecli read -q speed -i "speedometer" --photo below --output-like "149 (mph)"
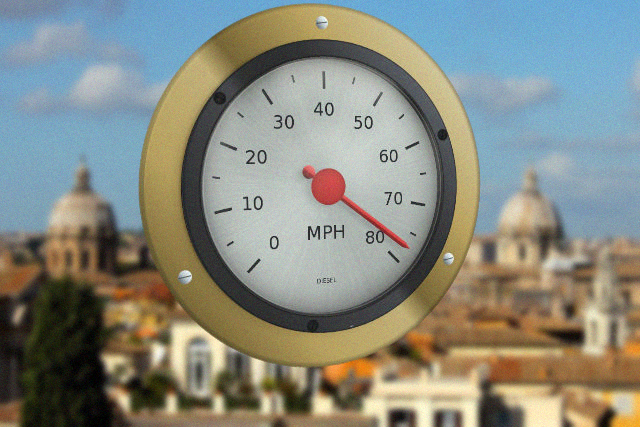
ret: 77.5 (mph)
